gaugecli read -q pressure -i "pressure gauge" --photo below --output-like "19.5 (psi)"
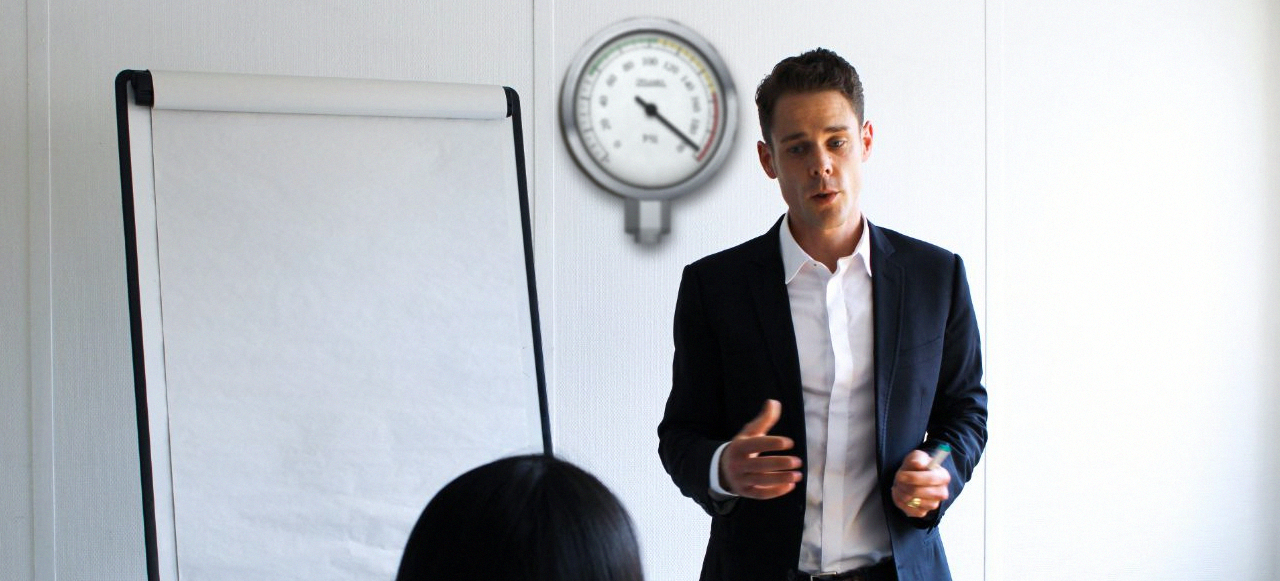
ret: 195 (psi)
